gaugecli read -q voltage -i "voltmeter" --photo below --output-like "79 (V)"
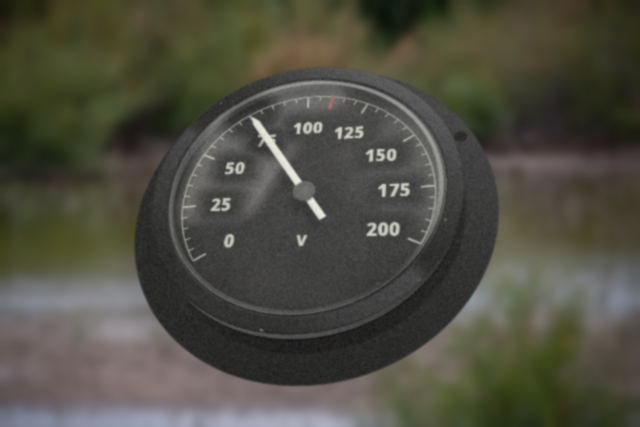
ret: 75 (V)
